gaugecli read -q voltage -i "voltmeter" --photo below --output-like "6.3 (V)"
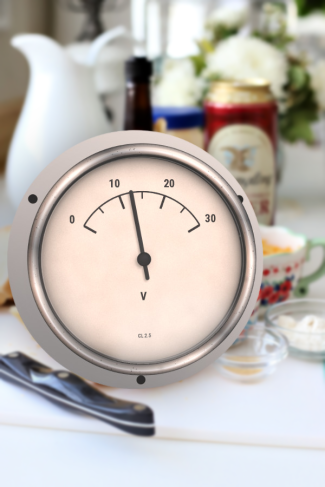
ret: 12.5 (V)
